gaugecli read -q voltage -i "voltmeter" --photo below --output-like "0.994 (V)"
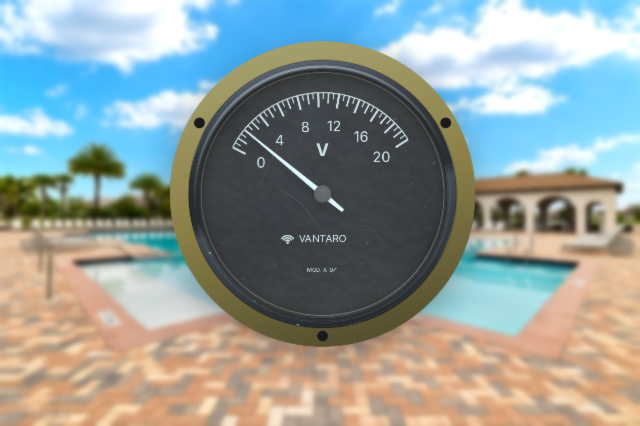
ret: 2 (V)
